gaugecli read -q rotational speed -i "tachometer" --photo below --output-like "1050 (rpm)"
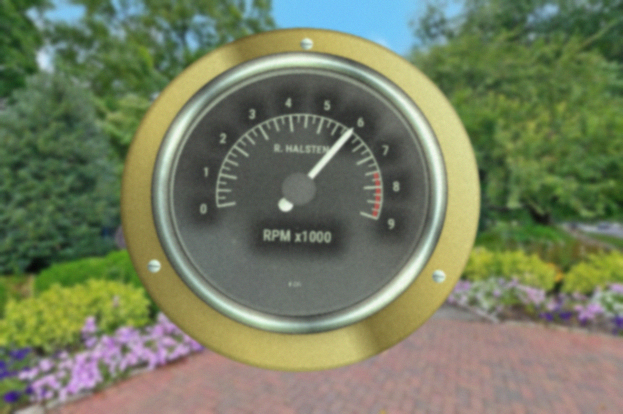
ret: 6000 (rpm)
